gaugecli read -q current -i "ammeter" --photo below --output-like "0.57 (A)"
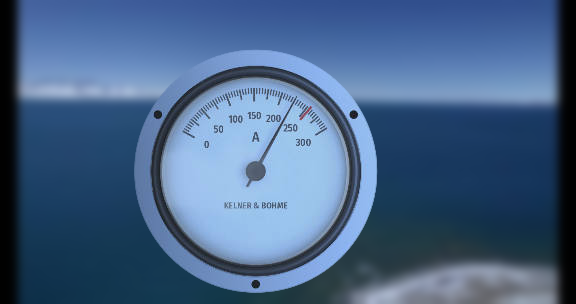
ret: 225 (A)
